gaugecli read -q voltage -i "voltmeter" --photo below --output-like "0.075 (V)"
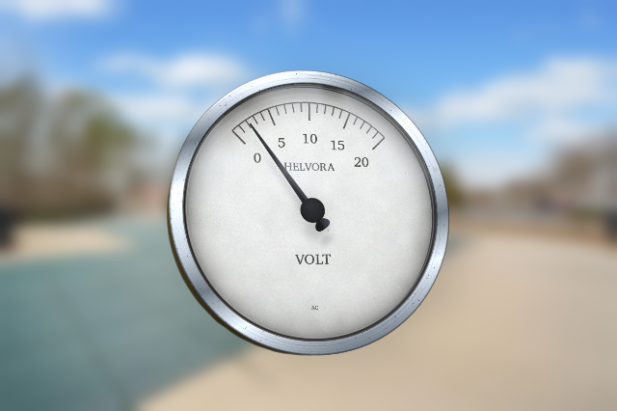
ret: 2 (V)
